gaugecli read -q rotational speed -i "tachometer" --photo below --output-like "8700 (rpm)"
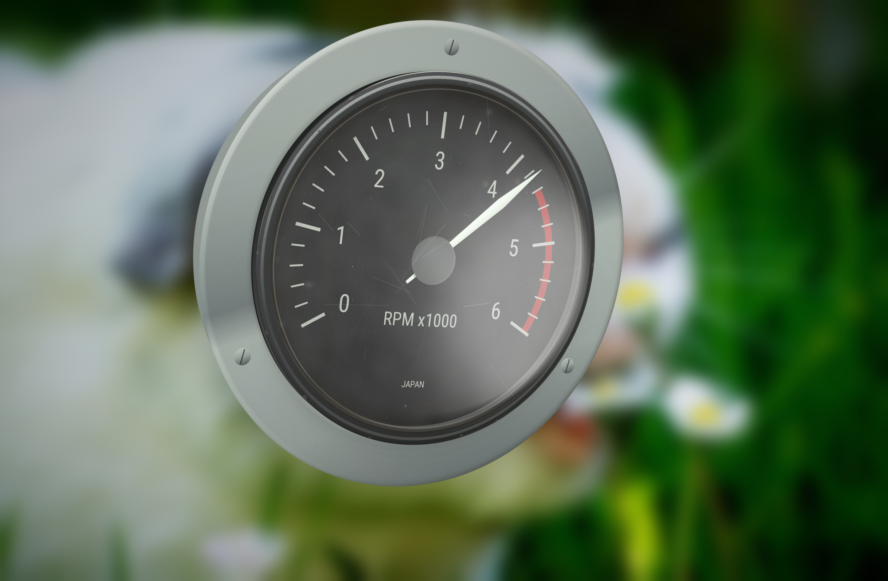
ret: 4200 (rpm)
